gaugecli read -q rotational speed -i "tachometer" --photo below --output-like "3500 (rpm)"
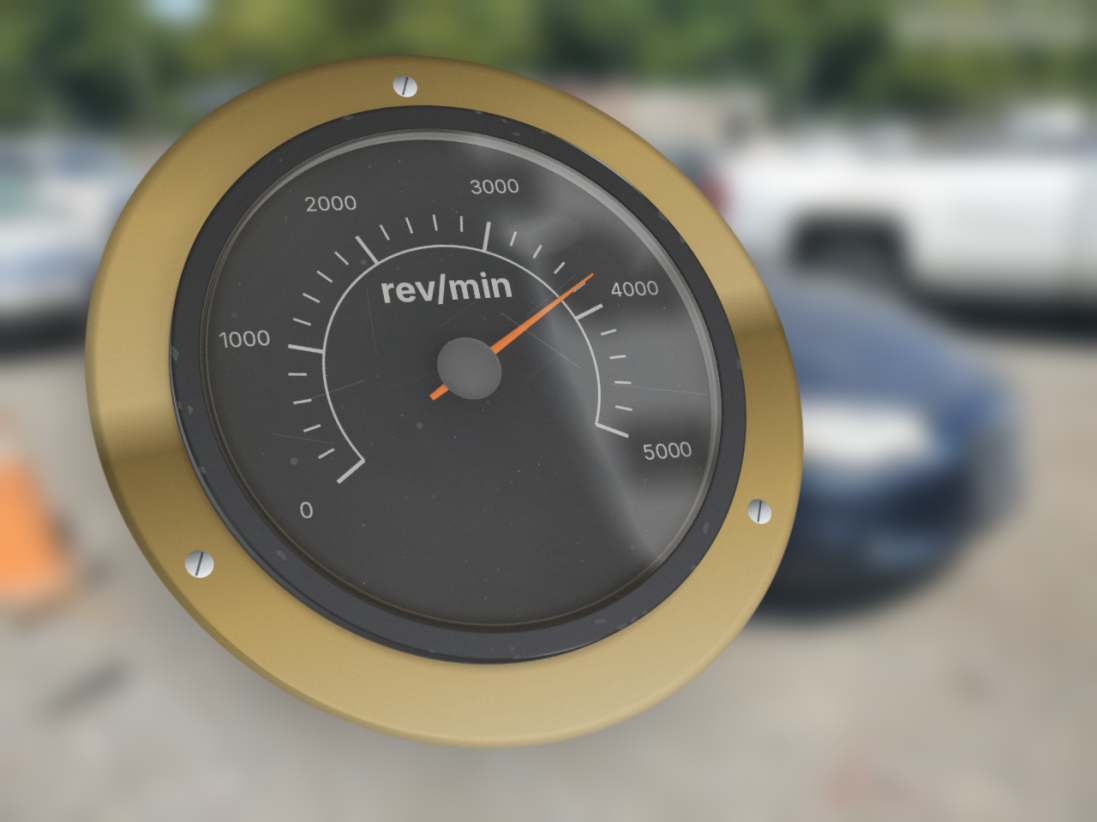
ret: 3800 (rpm)
